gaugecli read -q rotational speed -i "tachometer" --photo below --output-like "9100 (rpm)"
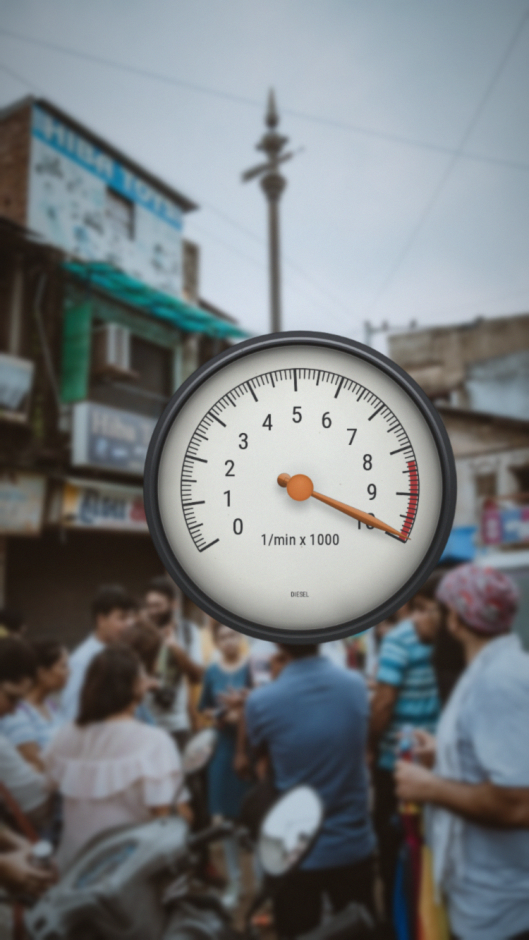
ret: 9900 (rpm)
